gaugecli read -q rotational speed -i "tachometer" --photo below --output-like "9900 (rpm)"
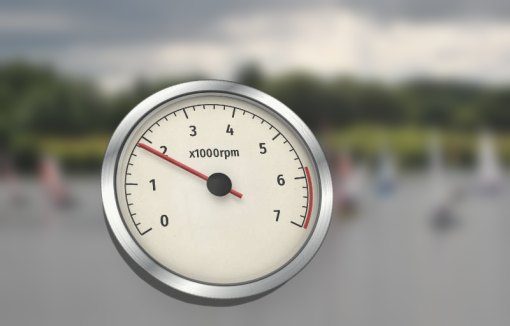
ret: 1800 (rpm)
